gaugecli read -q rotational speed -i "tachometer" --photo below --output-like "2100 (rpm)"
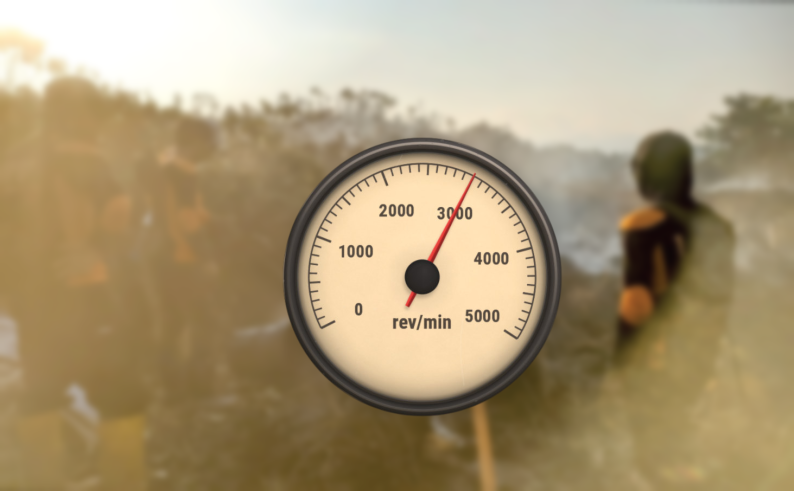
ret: 3000 (rpm)
